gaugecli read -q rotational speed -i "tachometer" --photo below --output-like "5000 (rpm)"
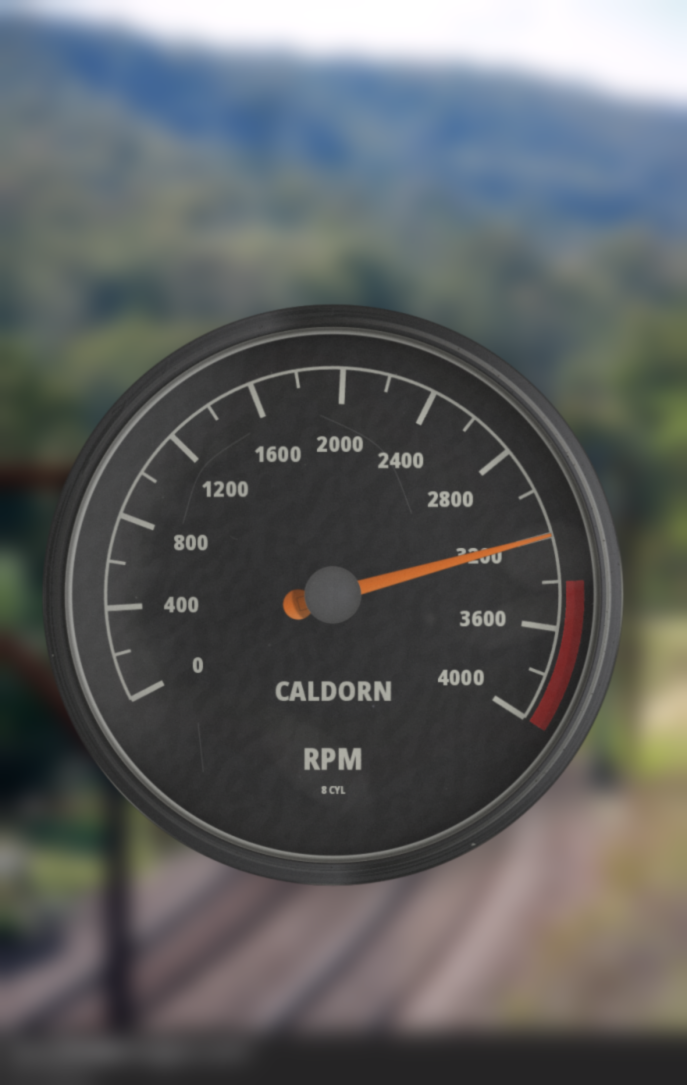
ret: 3200 (rpm)
